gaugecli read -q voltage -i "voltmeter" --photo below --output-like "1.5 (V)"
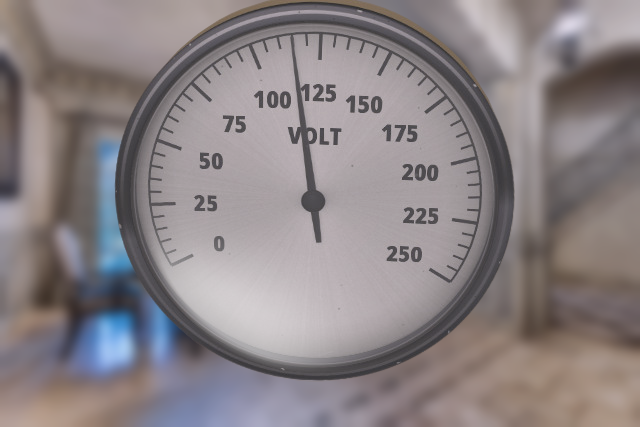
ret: 115 (V)
